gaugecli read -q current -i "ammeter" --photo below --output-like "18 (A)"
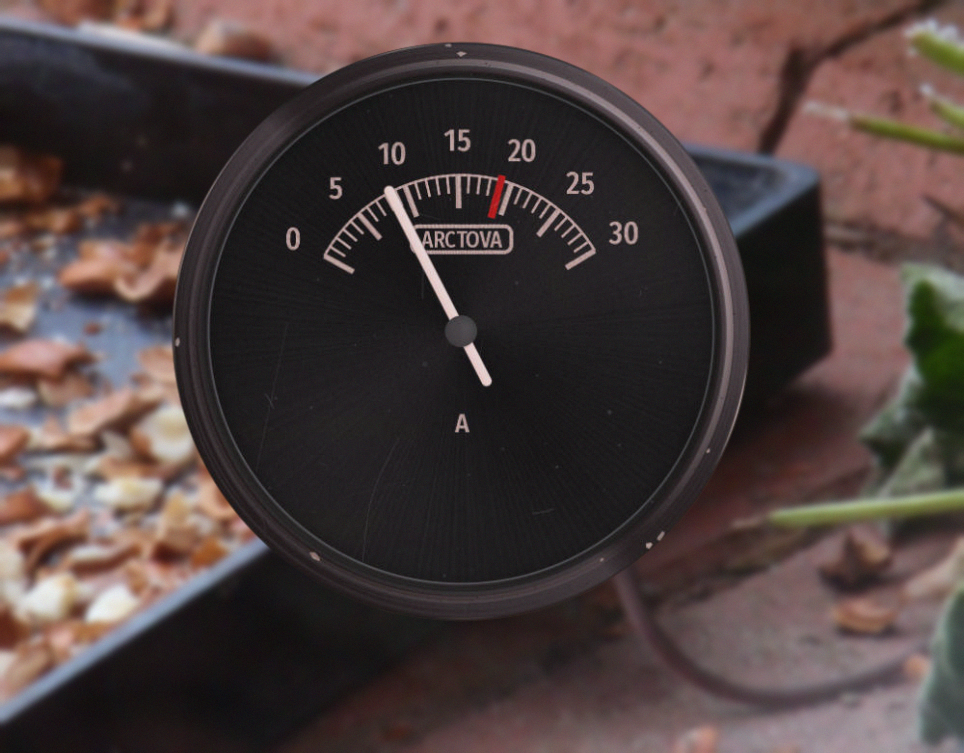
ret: 8.5 (A)
